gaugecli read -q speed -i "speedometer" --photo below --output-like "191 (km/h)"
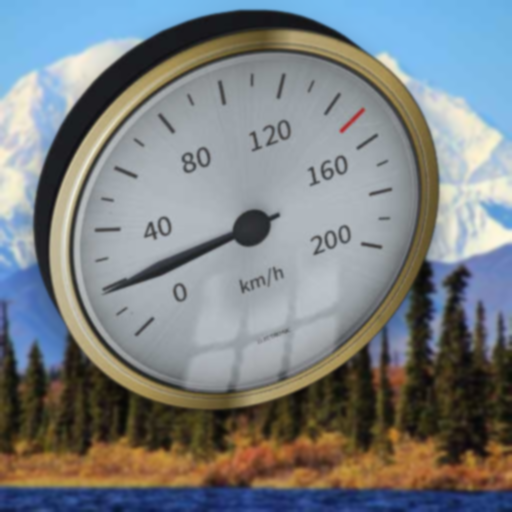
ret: 20 (km/h)
